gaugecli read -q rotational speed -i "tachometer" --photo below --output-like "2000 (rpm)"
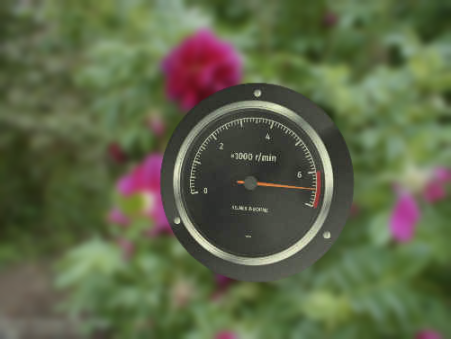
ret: 6500 (rpm)
